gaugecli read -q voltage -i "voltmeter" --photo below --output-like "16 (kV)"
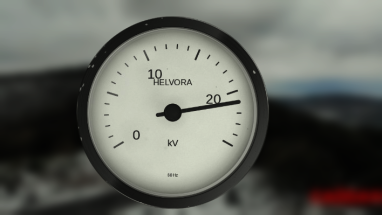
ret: 21 (kV)
